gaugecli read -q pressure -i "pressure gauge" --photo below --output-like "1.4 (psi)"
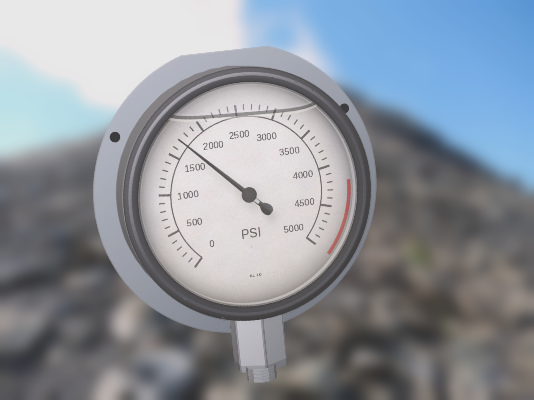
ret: 1700 (psi)
